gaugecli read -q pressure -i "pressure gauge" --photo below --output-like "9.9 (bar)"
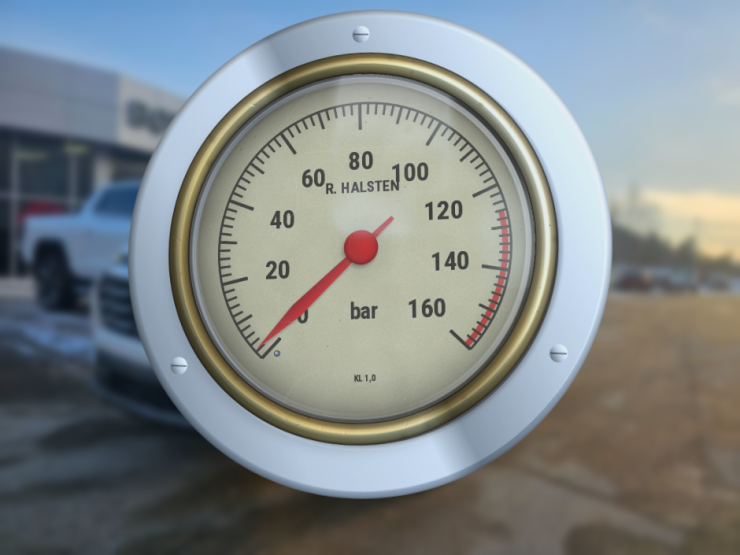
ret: 2 (bar)
